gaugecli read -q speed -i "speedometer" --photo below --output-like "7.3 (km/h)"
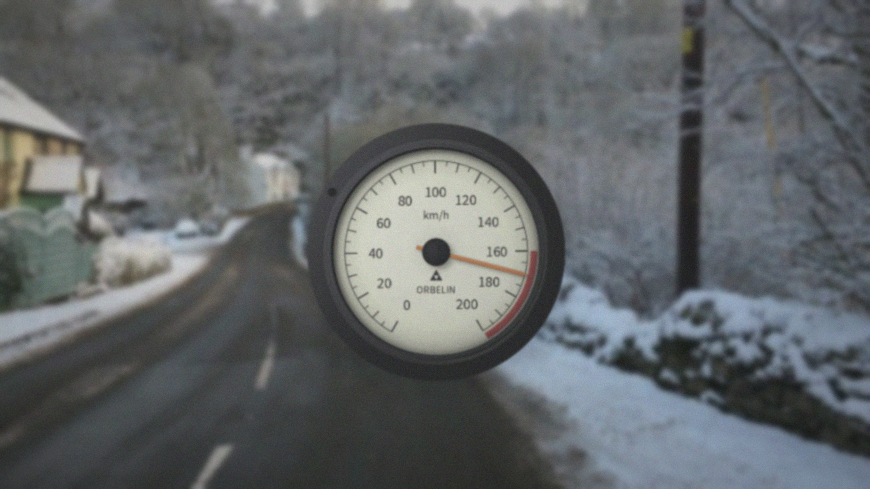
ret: 170 (km/h)
